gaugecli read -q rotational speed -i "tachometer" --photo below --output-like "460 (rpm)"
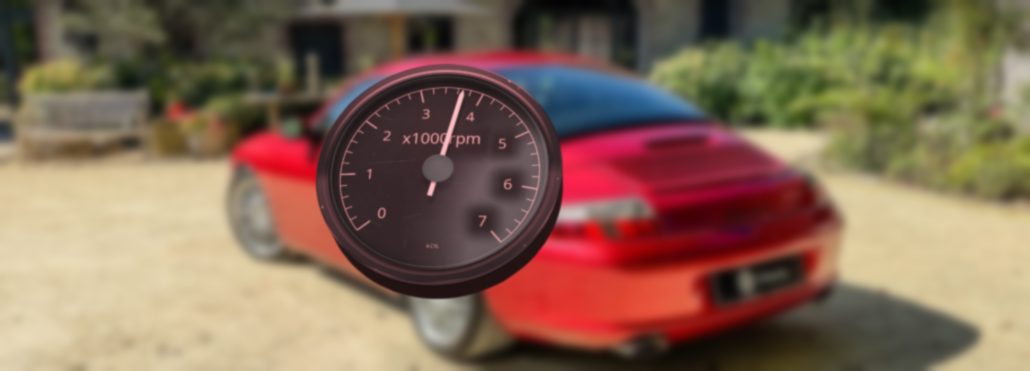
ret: 3700 (rpm)
